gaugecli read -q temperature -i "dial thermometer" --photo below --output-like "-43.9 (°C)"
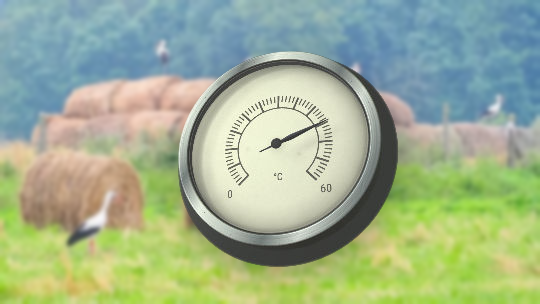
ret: 45 (°C)
